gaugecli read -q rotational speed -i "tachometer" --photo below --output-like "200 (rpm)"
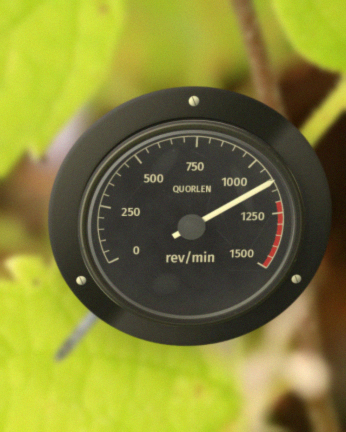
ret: 1100 (rpm)
